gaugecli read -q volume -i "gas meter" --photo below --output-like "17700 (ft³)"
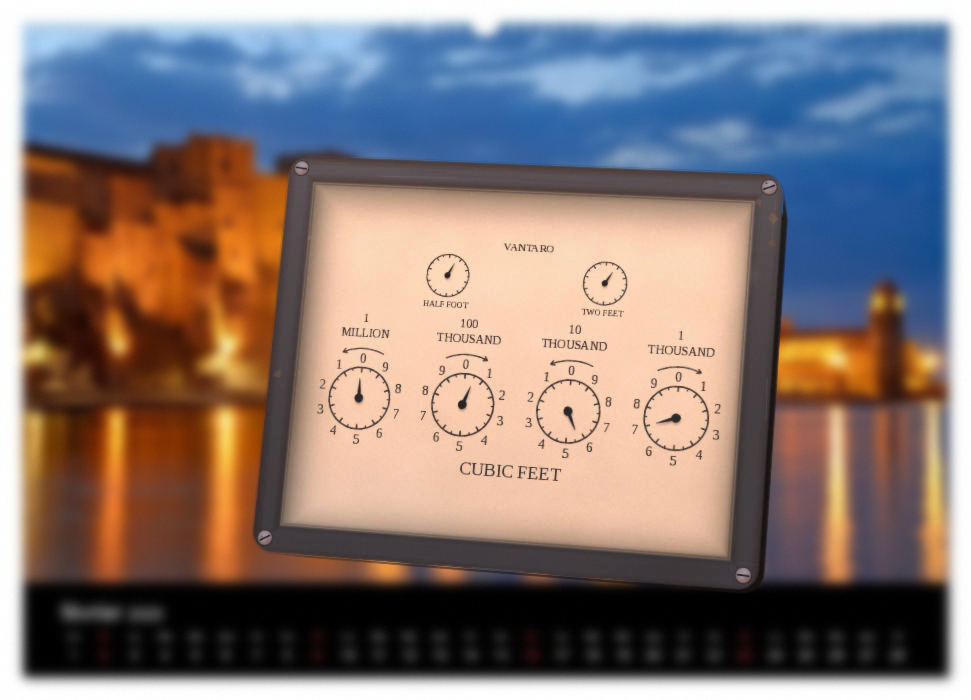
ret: 5700 (ft³)
